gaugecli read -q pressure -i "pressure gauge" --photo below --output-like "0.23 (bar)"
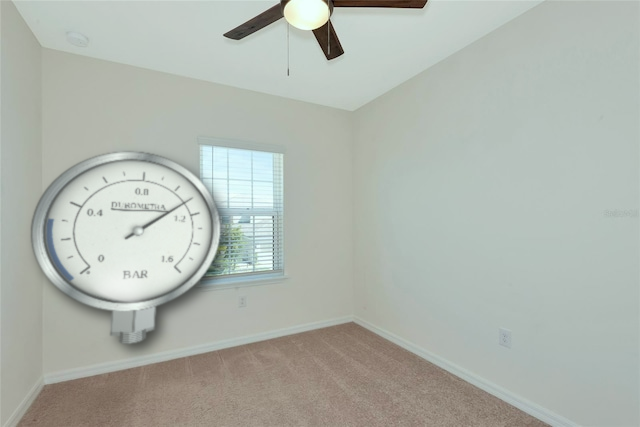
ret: 1.1 (bar)
